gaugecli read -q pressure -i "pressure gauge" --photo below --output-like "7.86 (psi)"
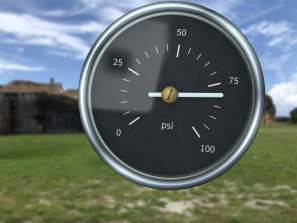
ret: 80 (psi)
